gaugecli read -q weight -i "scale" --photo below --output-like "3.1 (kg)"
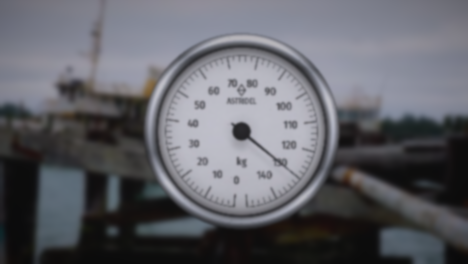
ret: 130 (kg)
